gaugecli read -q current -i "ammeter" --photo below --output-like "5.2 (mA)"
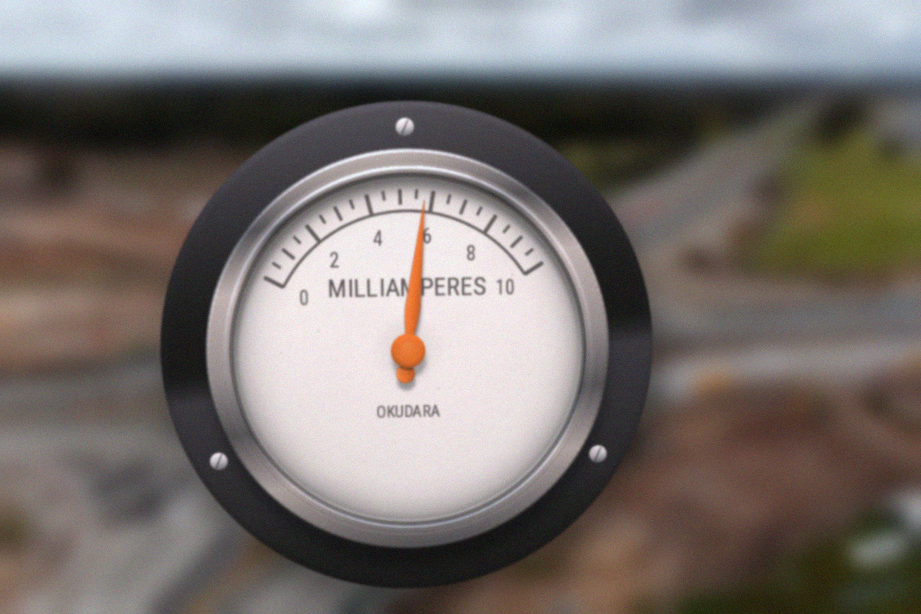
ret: 5.75 (mA)
